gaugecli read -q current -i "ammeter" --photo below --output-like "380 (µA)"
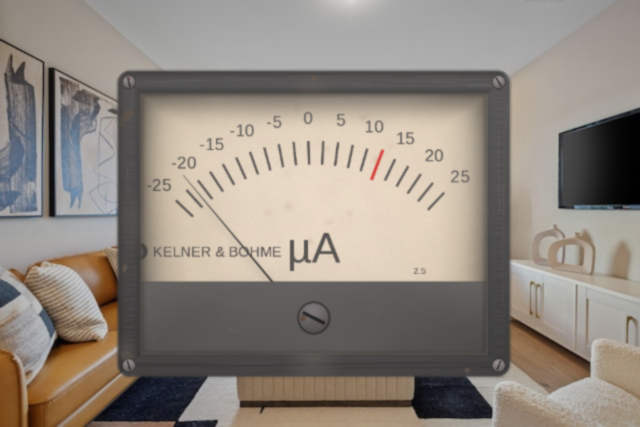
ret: -21.25 (µA)
